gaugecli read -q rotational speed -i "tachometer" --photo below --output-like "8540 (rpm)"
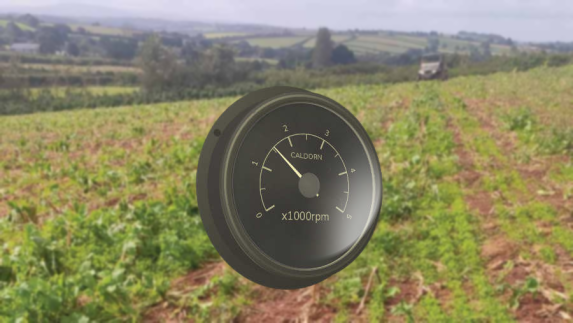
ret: 1500 (rpm)
